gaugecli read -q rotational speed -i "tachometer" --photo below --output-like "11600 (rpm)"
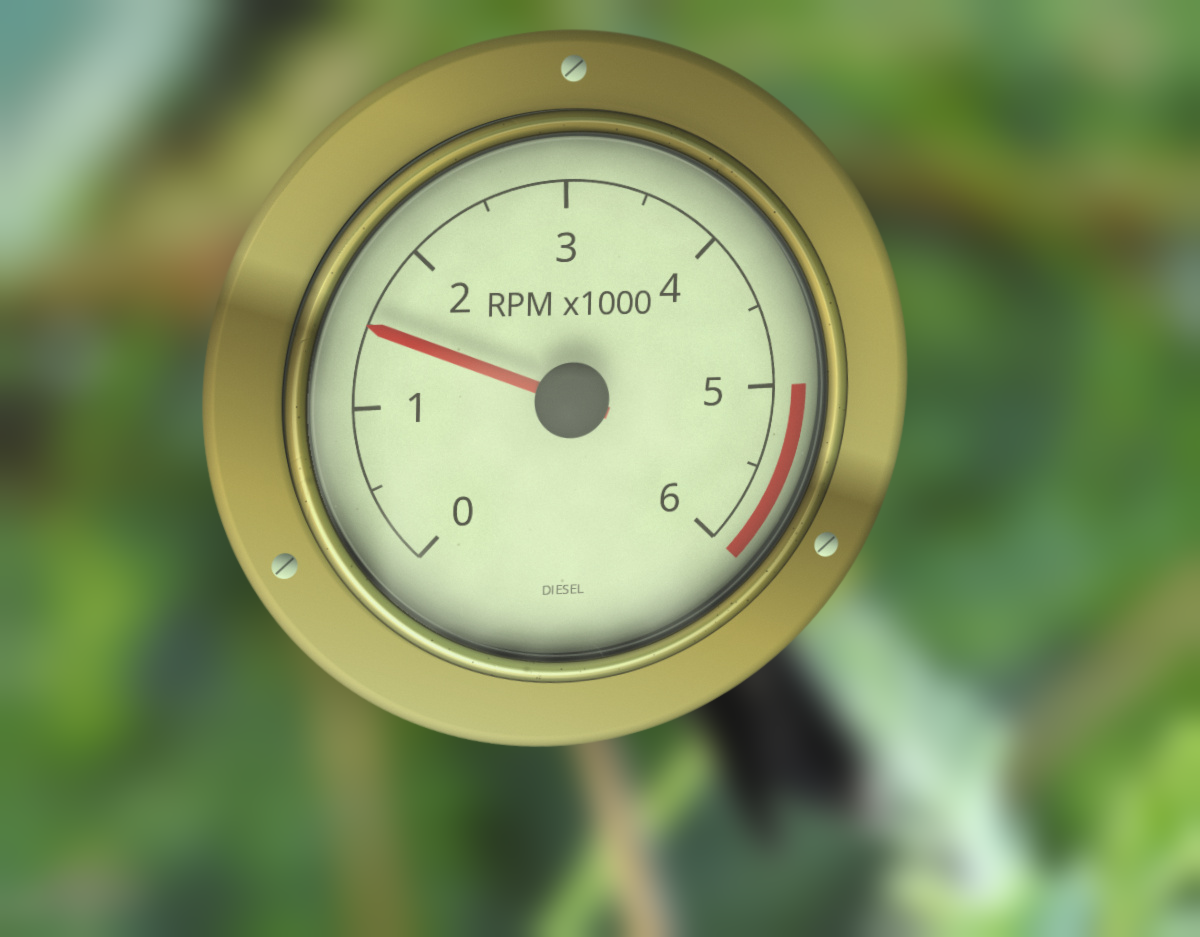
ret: 1500 (rpm)
